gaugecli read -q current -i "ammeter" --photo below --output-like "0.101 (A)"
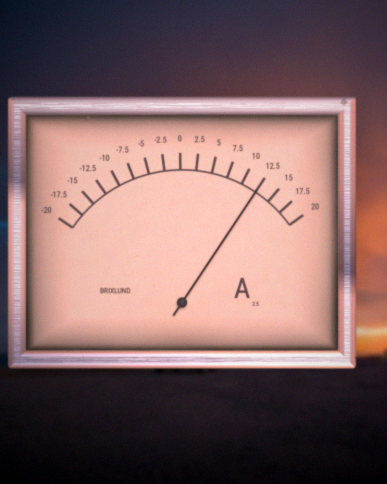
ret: 12.5 (A)
